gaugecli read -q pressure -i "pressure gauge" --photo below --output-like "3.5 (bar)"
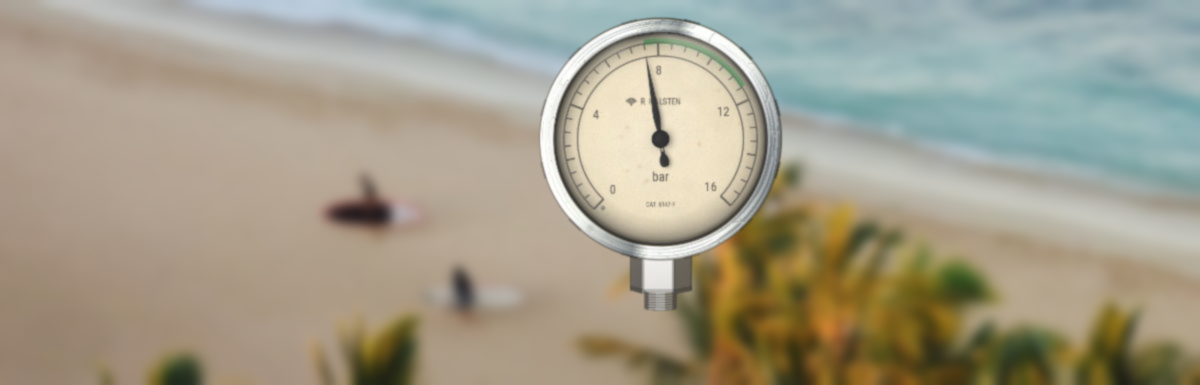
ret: 7.5 (bar)
